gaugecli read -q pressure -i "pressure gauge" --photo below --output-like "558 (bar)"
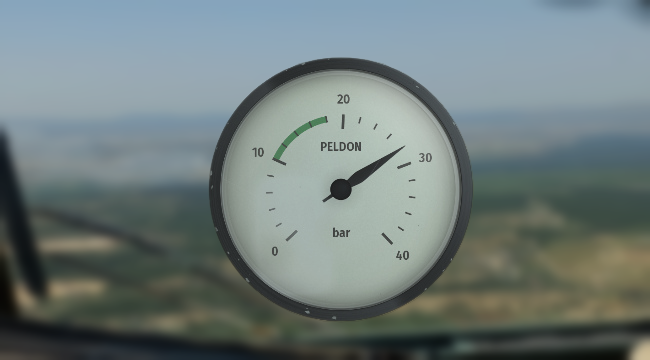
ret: 28 (bar)
